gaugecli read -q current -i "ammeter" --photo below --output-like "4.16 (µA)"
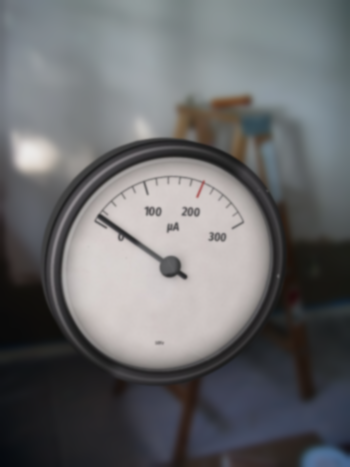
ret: 10 (µA)
